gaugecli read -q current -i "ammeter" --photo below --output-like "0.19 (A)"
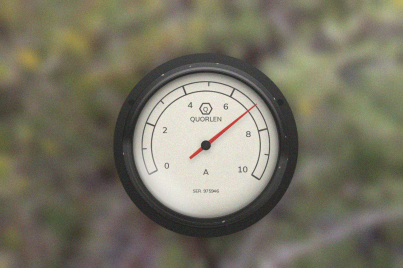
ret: 7 (A)
